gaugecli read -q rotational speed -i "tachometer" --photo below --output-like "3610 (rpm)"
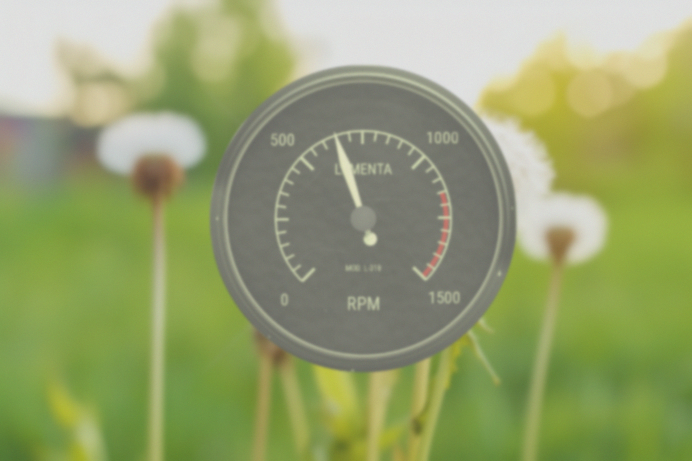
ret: 650 (rpm)
